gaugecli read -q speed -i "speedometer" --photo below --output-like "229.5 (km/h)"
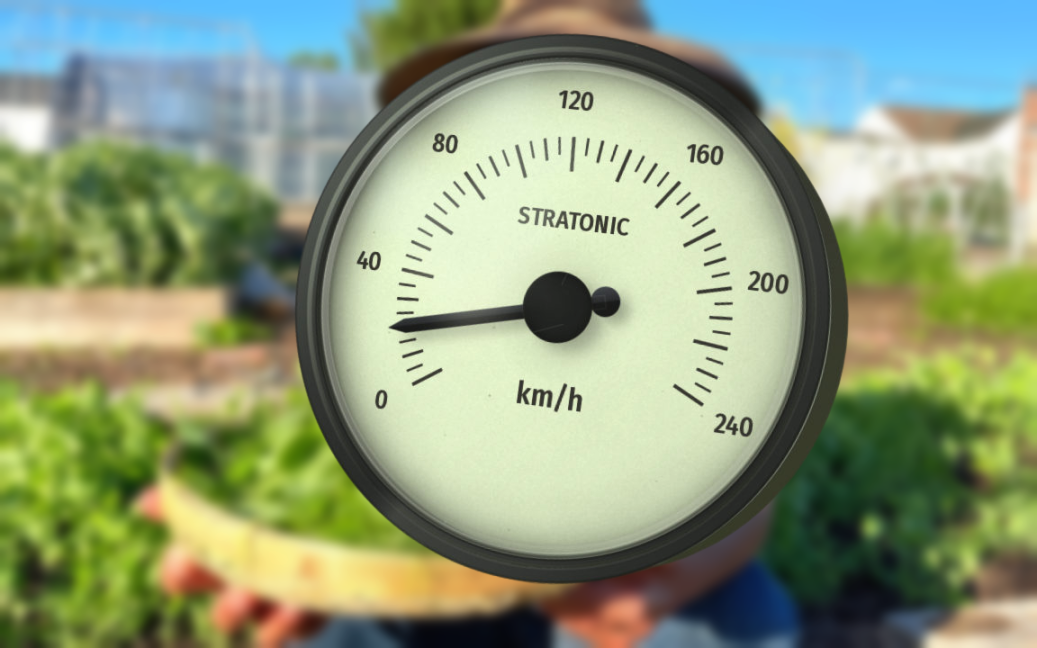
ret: 20 (km/h)
